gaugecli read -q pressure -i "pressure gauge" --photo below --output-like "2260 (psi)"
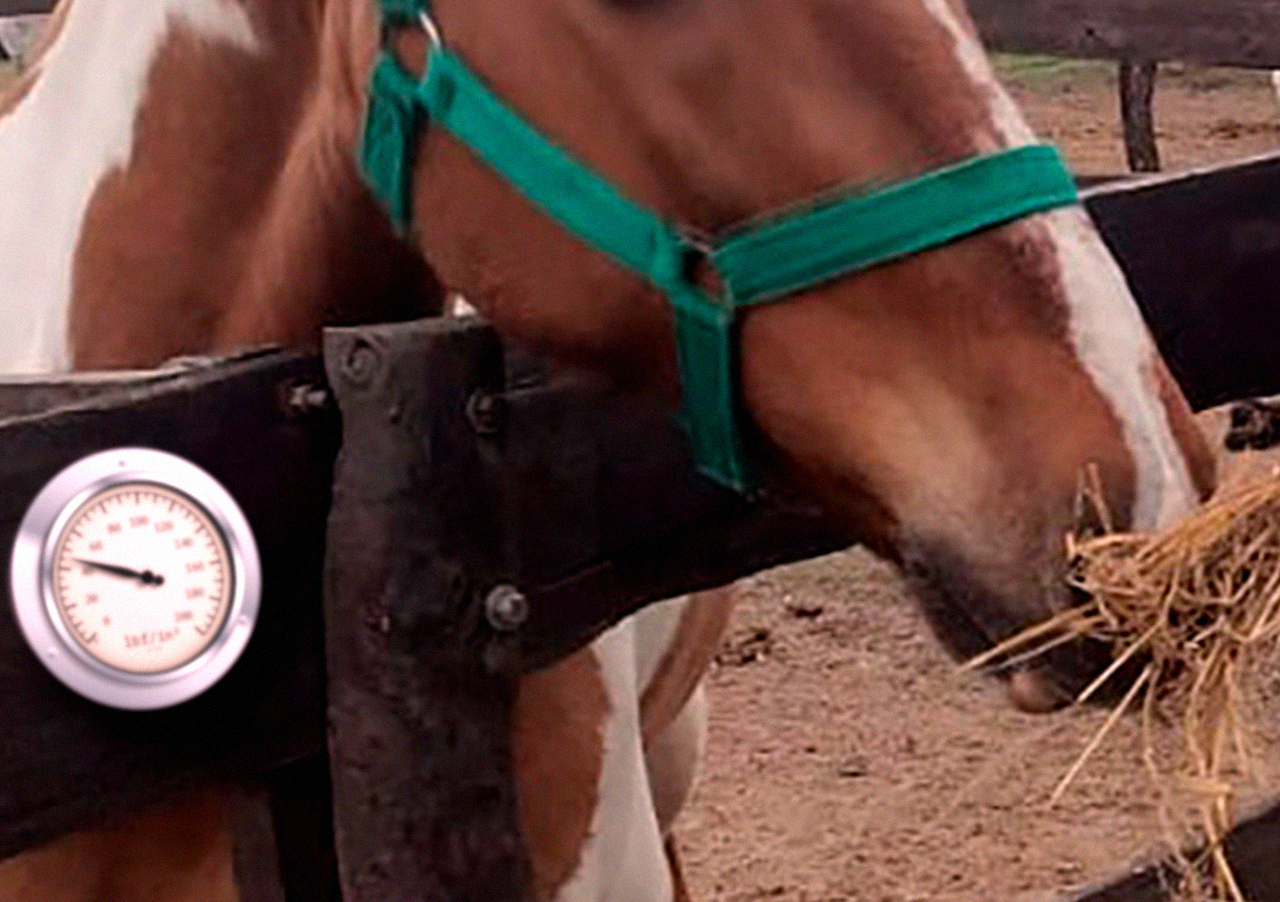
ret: 45 (psi)
